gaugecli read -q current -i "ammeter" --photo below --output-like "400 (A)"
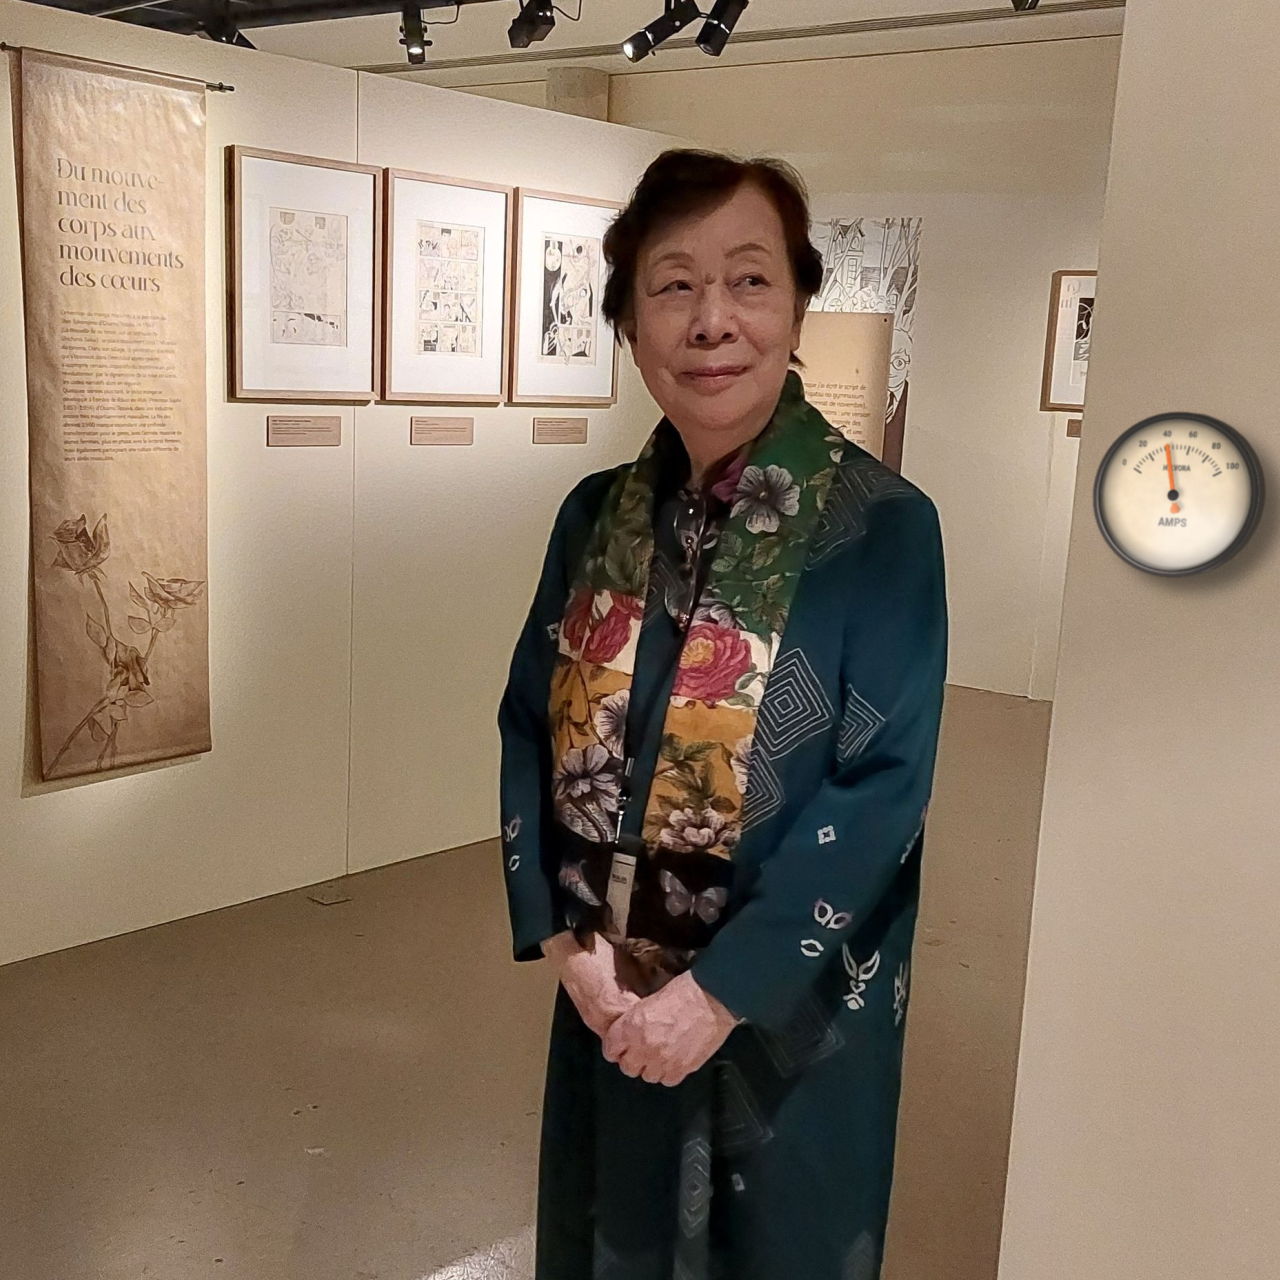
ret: 40 (A)
